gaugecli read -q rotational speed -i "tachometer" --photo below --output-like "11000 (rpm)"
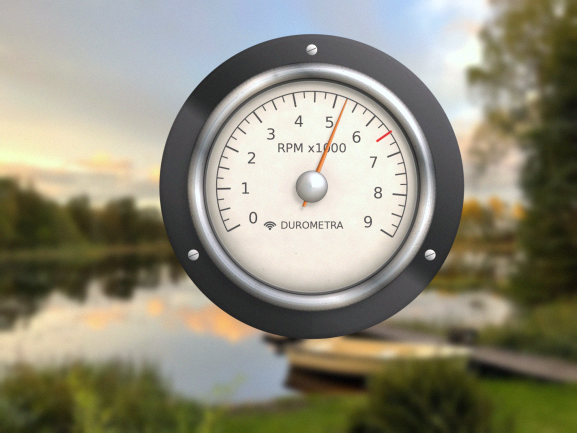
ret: 5250 (rpm)
